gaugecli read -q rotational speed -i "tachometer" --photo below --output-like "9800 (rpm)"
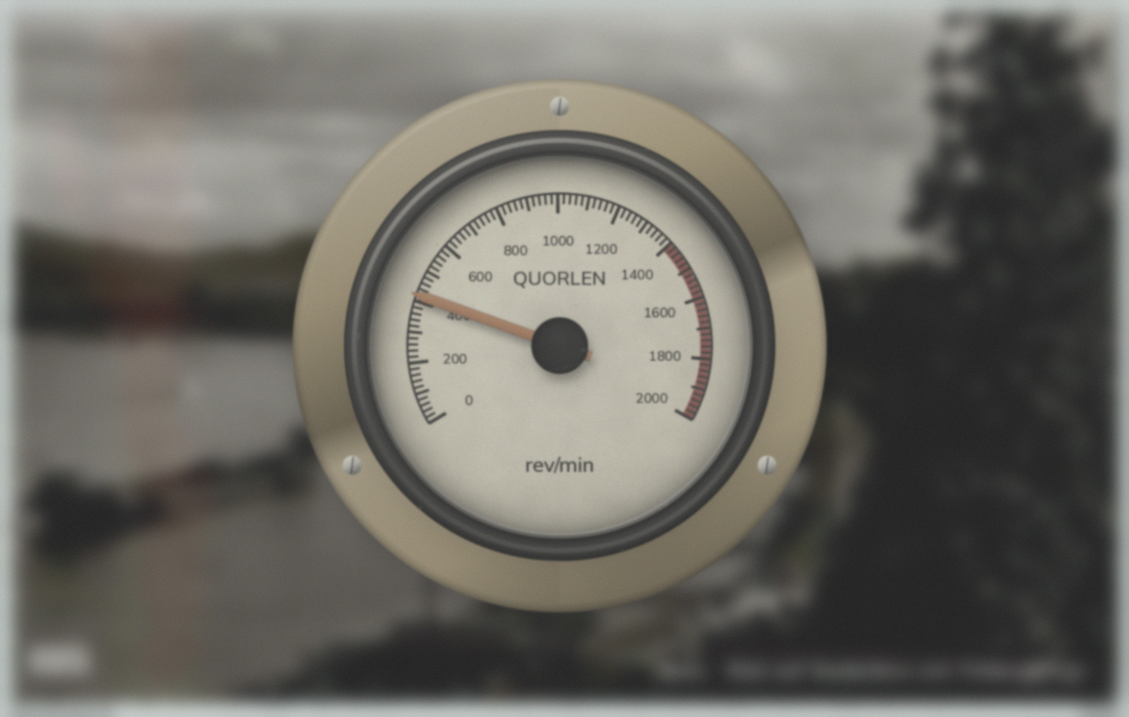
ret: 420 (rpm)
